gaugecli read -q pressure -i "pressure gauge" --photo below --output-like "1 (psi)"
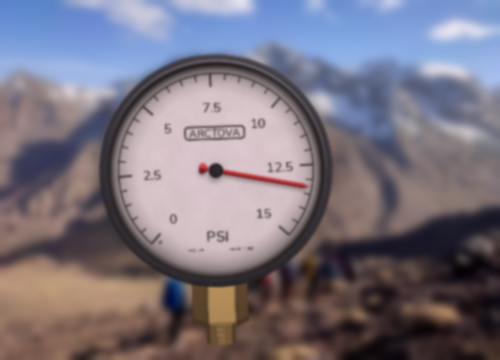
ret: 13.25 (psi)
